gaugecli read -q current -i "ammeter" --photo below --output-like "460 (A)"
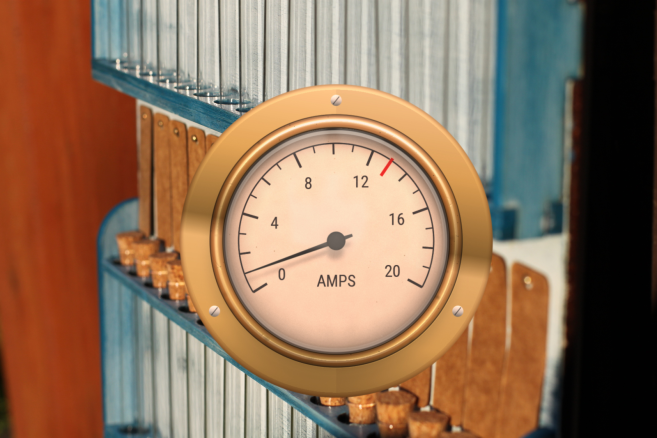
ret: 1 (A)
